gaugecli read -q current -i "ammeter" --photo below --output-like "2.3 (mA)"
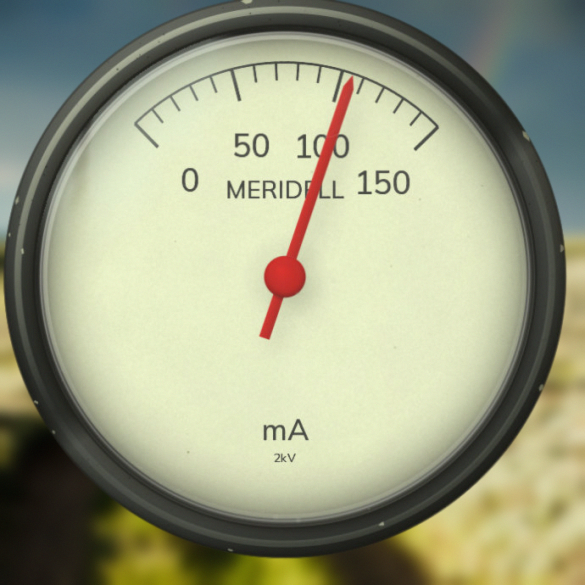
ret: 105 (mA)
